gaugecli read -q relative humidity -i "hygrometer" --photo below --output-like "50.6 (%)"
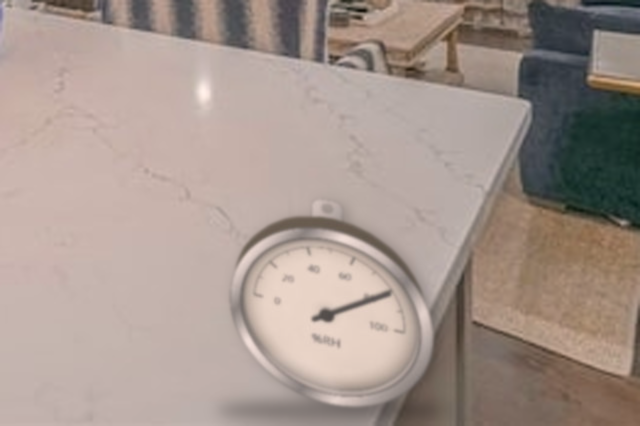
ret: 80 (%)
